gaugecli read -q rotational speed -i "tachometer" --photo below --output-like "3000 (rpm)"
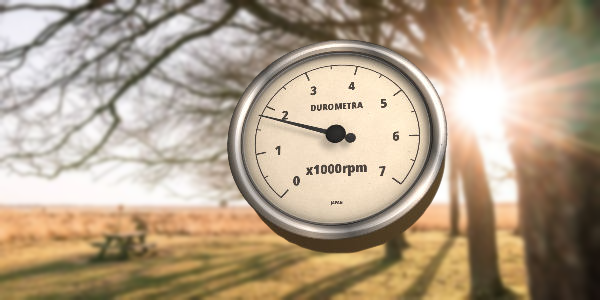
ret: 1750 (rpm)
